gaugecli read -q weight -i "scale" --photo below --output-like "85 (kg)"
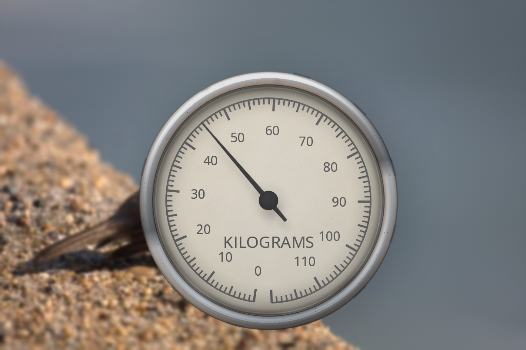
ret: 45 (kg)
